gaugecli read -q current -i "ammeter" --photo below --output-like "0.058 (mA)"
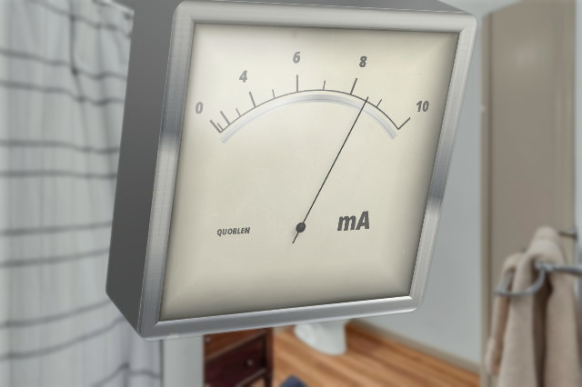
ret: 8.5 (mA)
